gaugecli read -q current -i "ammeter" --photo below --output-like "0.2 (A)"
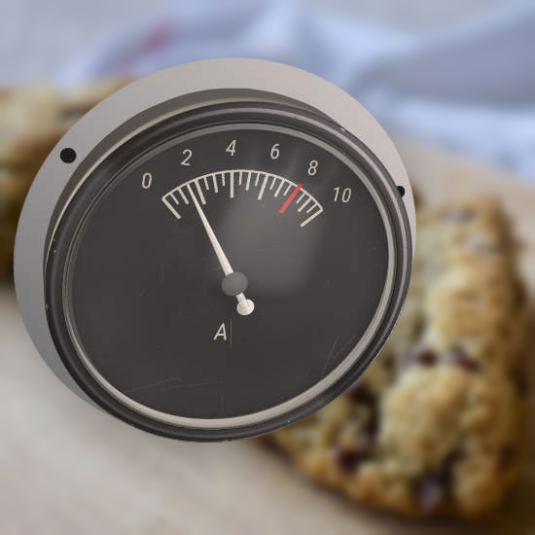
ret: 1.5 (A)
